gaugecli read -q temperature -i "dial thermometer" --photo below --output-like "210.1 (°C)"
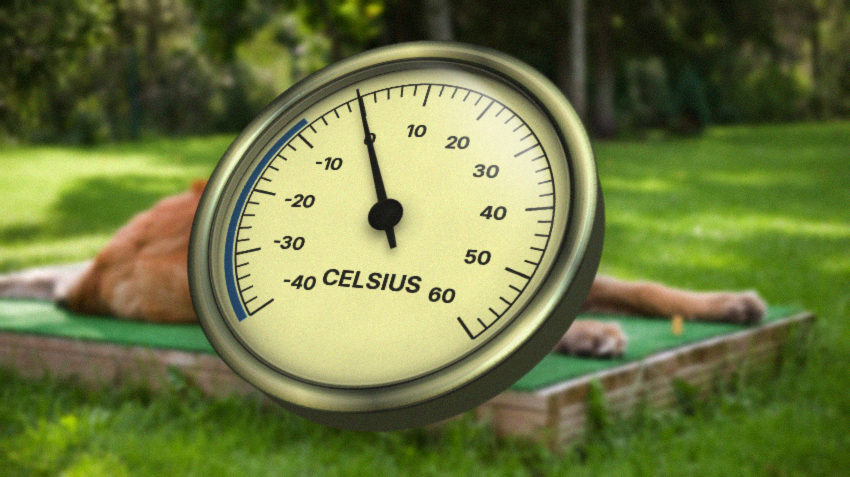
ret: 0 (°C)
